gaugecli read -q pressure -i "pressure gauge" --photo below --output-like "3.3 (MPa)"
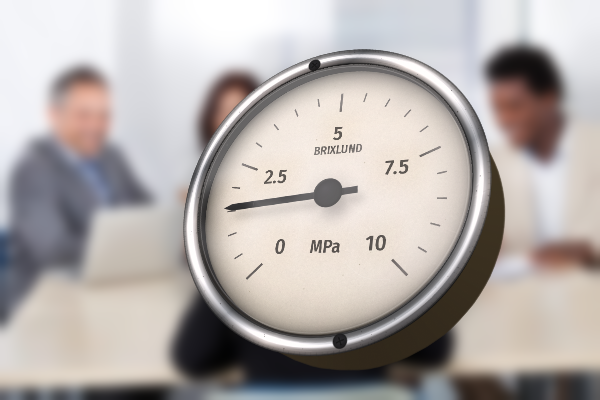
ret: 1.5 (MPa)
